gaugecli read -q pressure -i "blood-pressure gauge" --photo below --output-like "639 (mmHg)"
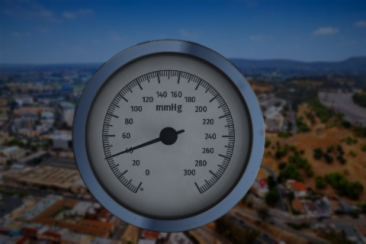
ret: 40 (mmHg)
